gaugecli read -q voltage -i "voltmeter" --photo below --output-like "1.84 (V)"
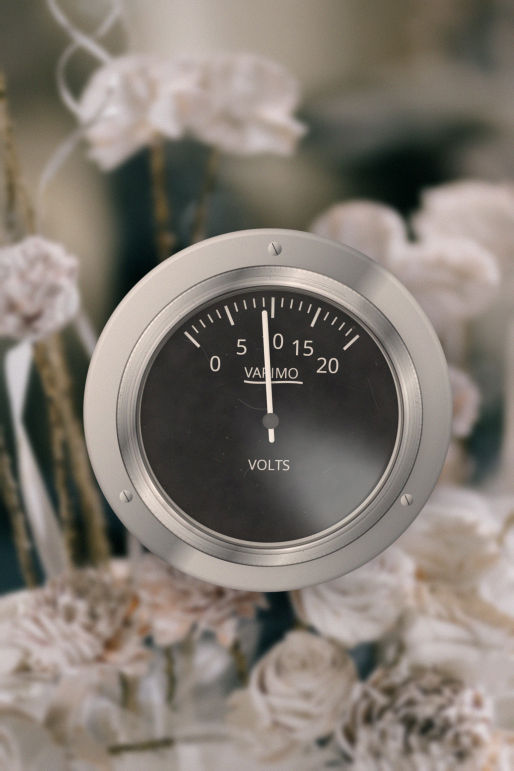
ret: 9 (V)
